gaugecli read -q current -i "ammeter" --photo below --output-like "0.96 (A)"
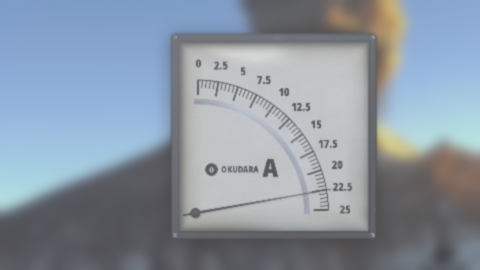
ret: 22.5 (A)
